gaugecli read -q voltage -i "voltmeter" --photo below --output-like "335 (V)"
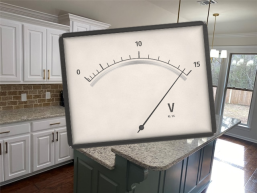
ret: 14.5 (V)
